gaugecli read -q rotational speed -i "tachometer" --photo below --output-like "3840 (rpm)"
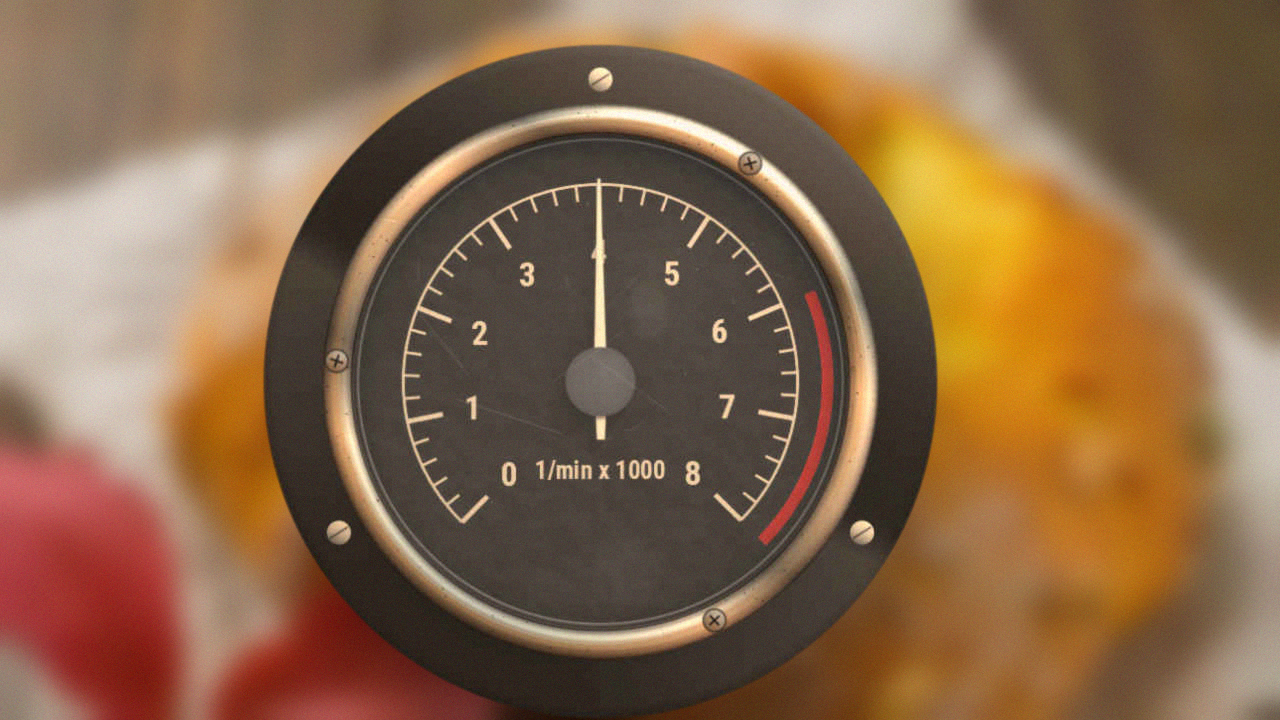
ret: 4000 (rpm)
